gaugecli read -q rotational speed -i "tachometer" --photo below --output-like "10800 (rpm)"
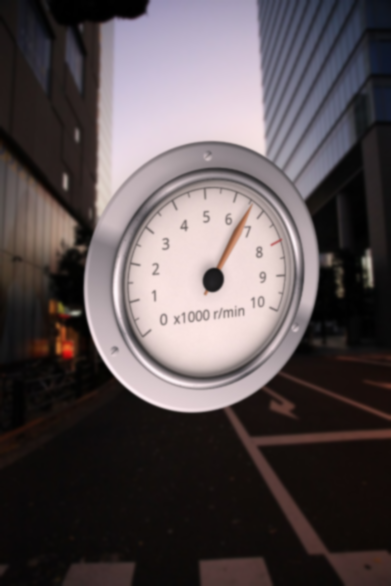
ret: 6500 (rpm)
